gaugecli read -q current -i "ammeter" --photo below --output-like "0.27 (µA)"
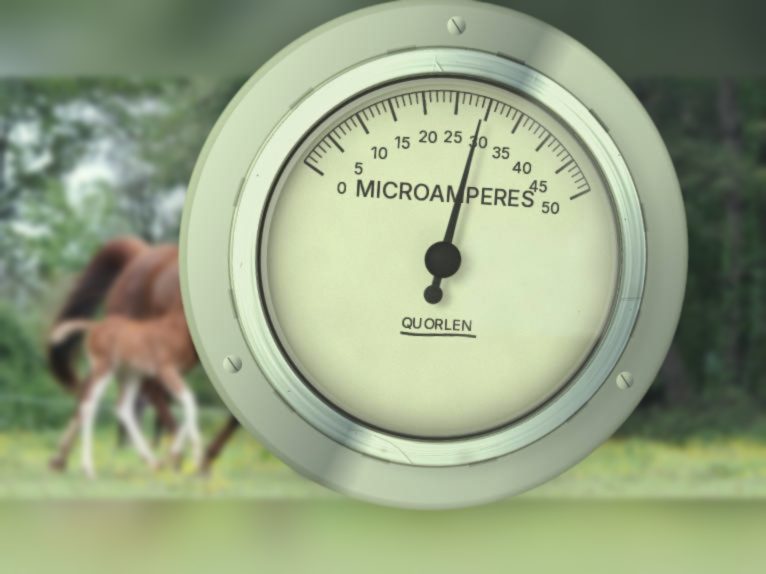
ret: 29 (µA)
